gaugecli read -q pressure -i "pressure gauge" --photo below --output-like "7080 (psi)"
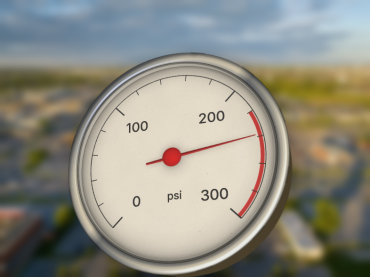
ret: 240 (psi)
